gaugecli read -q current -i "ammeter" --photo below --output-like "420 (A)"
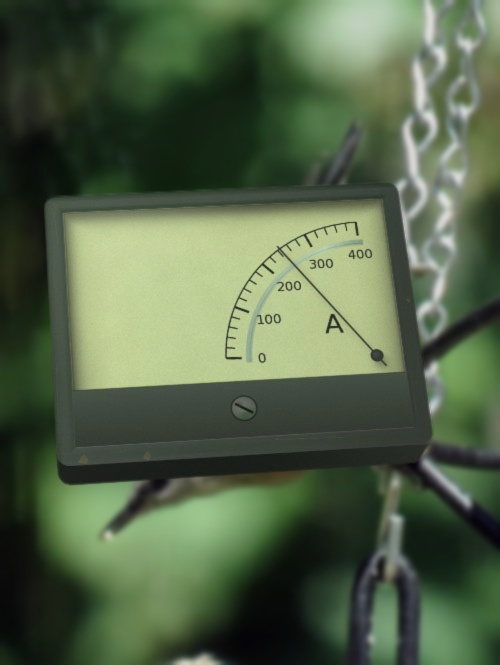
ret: 240 (A)
